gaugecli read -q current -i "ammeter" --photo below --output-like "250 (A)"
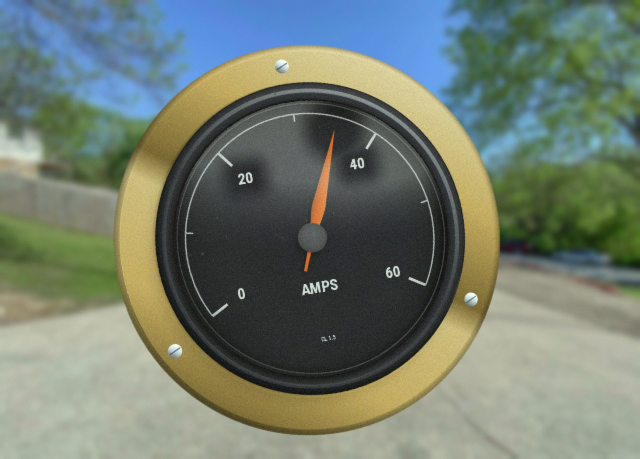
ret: 35 (A)
